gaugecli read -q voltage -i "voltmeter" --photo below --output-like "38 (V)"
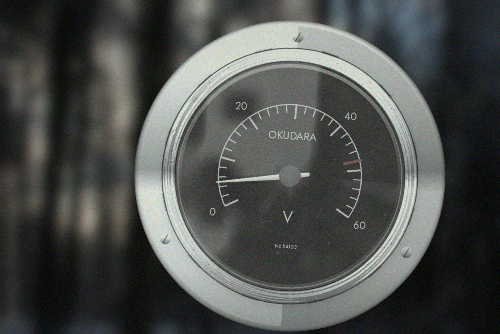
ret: 5 (V)
